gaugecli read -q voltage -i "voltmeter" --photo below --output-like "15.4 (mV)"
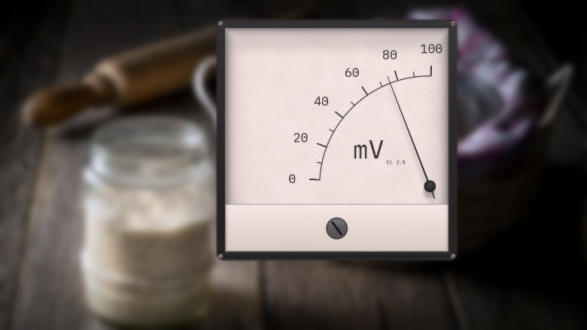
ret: 75 (mV)
